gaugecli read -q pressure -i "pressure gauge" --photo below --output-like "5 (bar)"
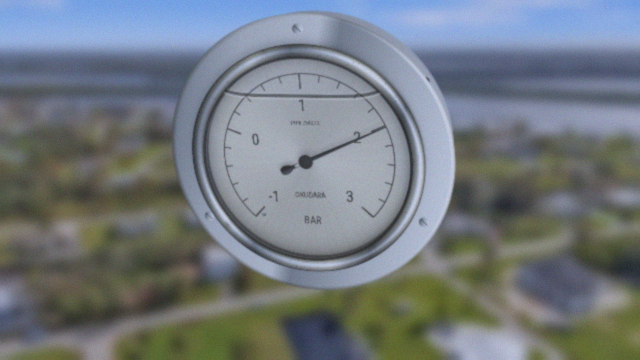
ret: 2 (bar)
